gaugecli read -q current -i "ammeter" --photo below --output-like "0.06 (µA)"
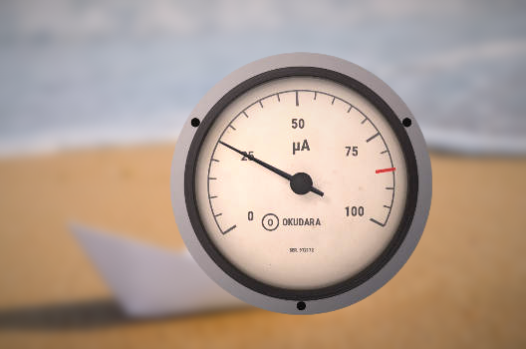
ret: 25 (µA)
